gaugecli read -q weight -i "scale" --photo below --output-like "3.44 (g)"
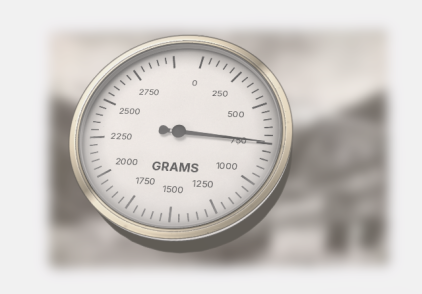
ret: 750 (g)
